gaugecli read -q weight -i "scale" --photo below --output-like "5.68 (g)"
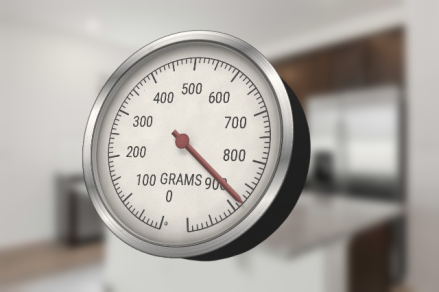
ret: 880 (g)
